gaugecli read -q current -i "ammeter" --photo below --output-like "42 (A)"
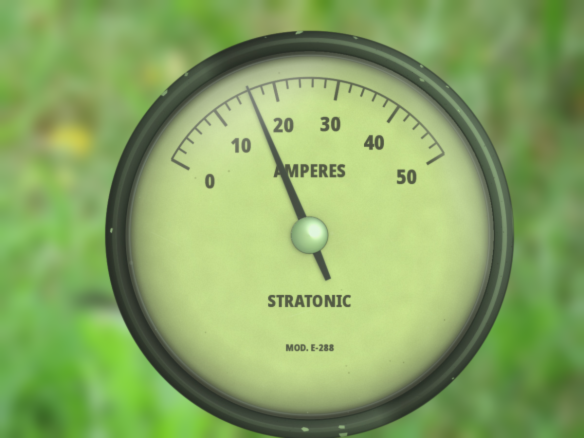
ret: 16 (A)
